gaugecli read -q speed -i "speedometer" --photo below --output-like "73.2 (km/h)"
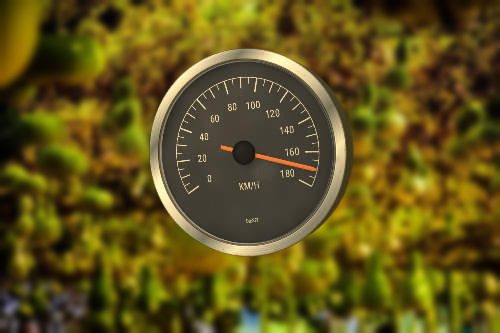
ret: 170 (km/h)
